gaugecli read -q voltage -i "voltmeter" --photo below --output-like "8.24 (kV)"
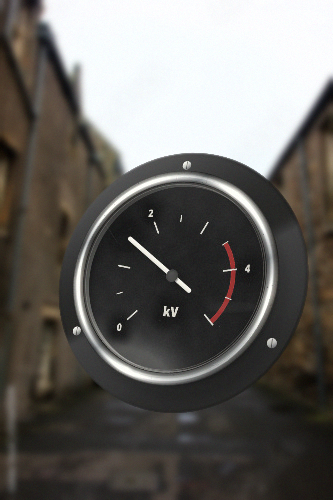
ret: 1.5 (kV)
